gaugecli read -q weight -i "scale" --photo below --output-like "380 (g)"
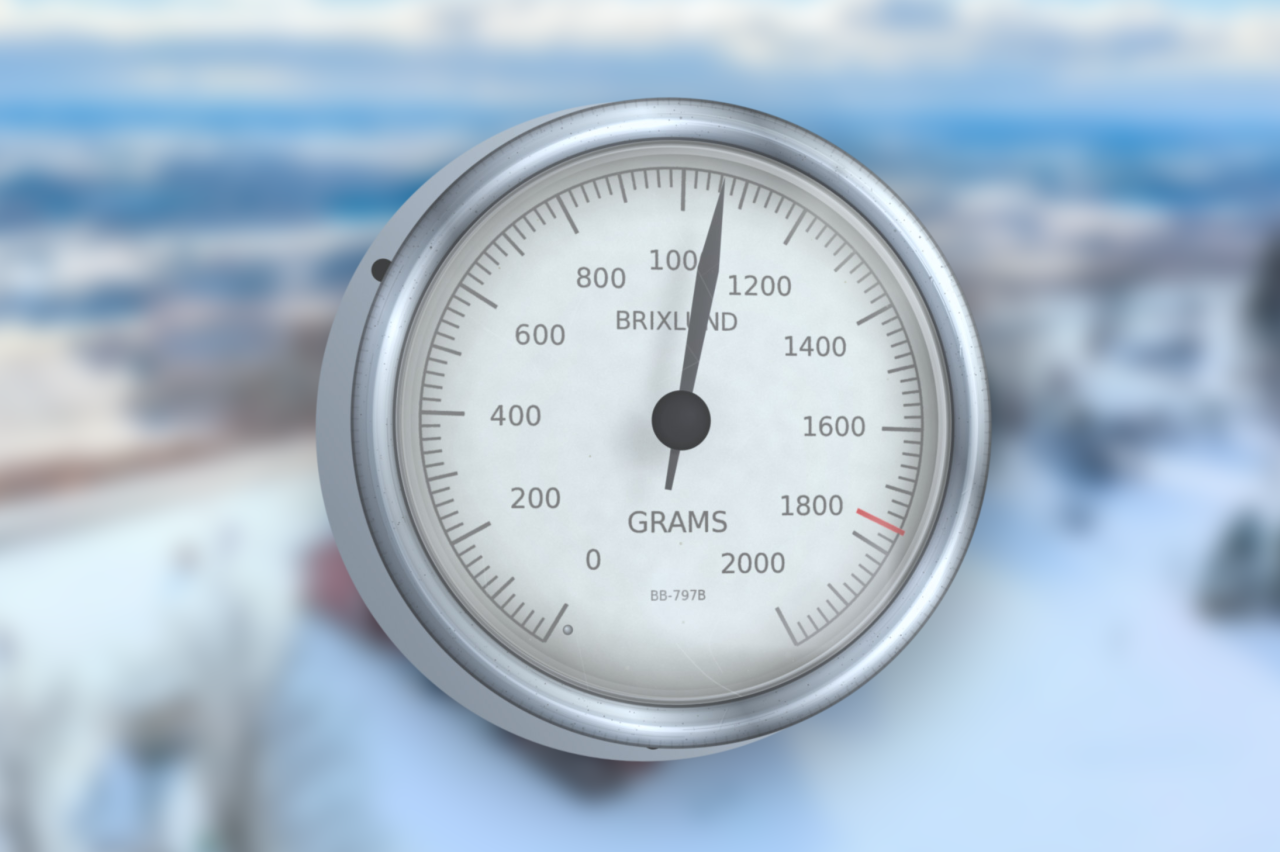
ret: 1060 (g)
